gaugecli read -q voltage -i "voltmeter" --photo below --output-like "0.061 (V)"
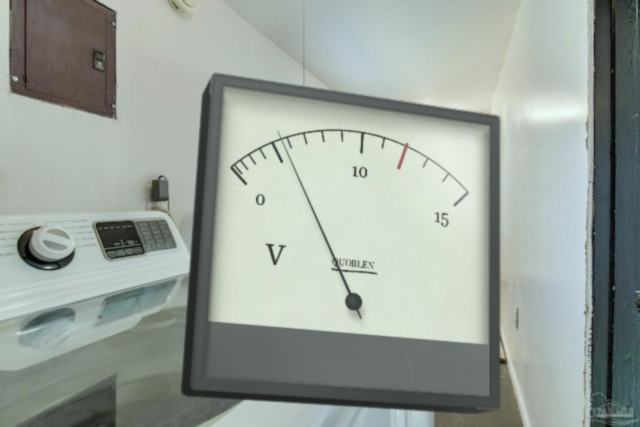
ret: 5.5 (V)
